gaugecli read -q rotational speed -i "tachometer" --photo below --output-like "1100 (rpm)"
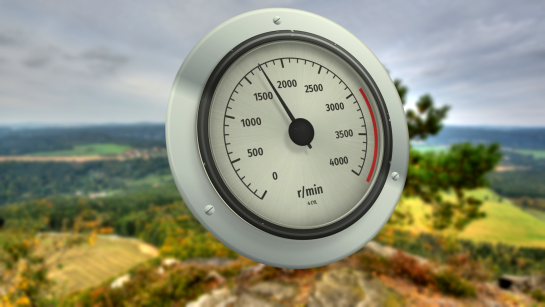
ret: 1700 (rpm)
